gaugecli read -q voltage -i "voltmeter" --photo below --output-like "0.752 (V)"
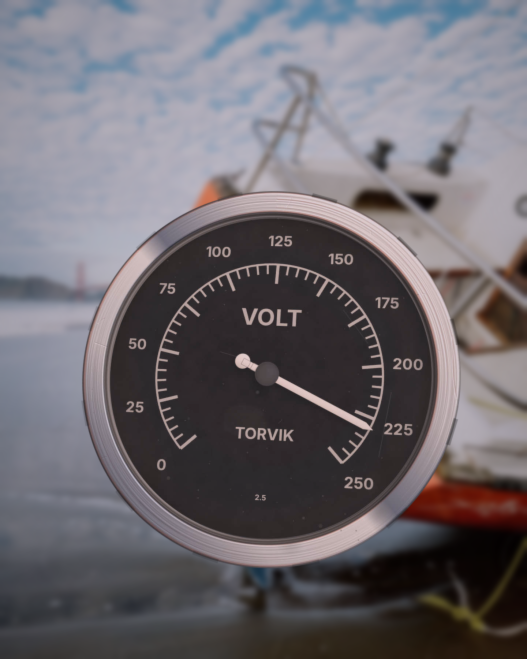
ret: 230 (V)
